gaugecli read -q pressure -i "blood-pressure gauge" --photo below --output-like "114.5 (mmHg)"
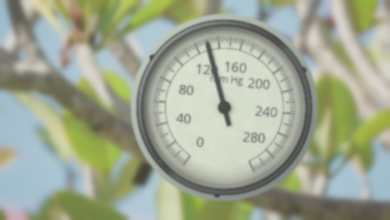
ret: 130 (mmHg)
